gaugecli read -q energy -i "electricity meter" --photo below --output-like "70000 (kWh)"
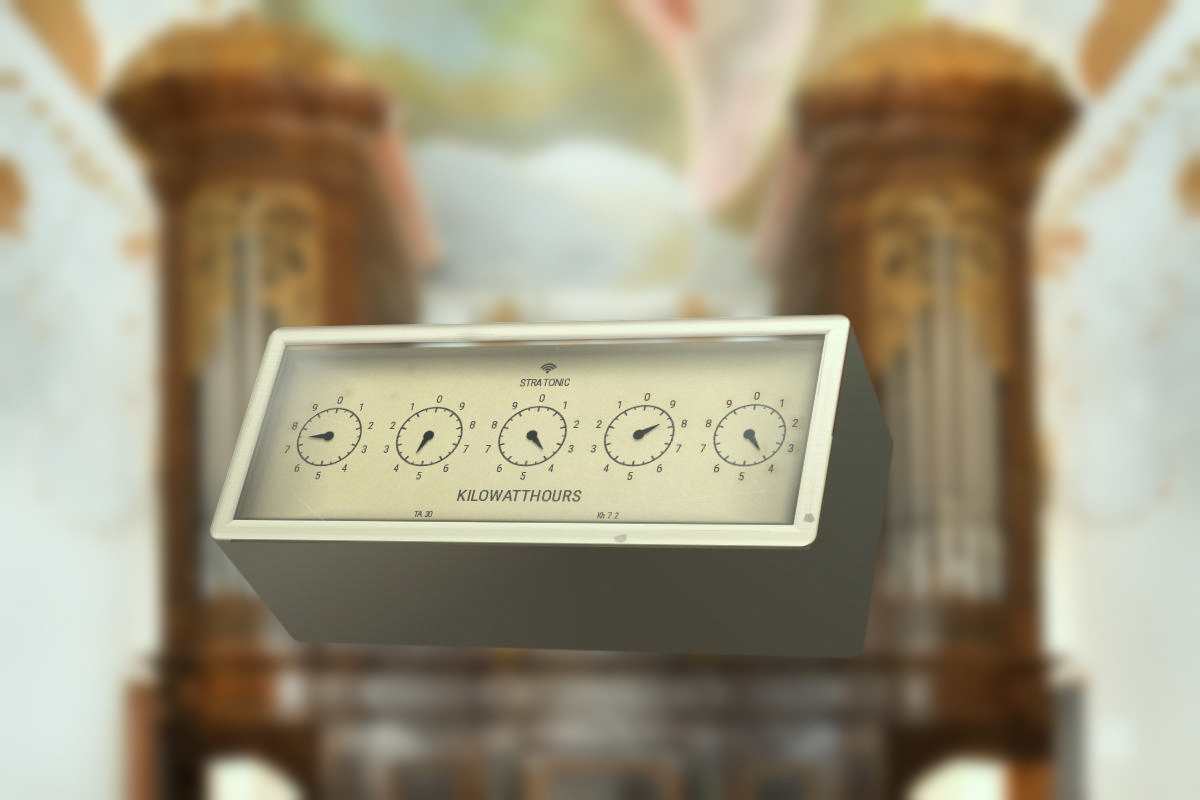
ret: 74384 (kWh)
